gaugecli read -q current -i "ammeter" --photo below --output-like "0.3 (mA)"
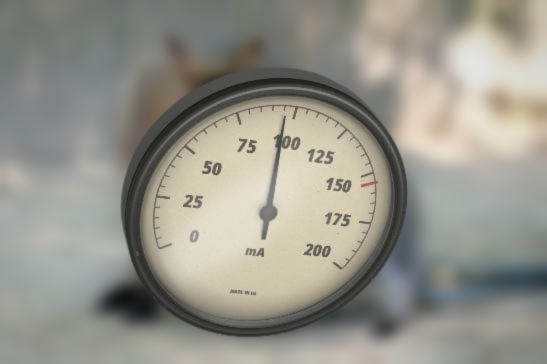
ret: 95 (mA)
